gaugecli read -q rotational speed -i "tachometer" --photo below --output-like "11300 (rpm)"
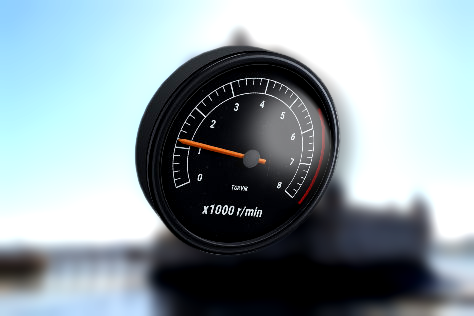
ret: 1200 (rpm)
